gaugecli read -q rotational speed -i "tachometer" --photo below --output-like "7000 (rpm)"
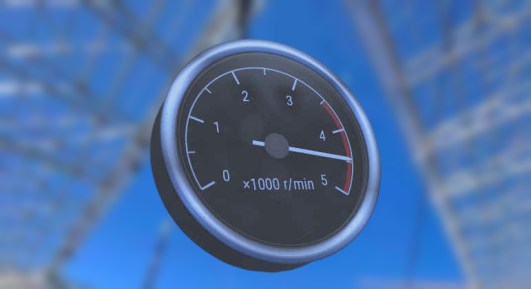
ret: 4500 (rpm)
